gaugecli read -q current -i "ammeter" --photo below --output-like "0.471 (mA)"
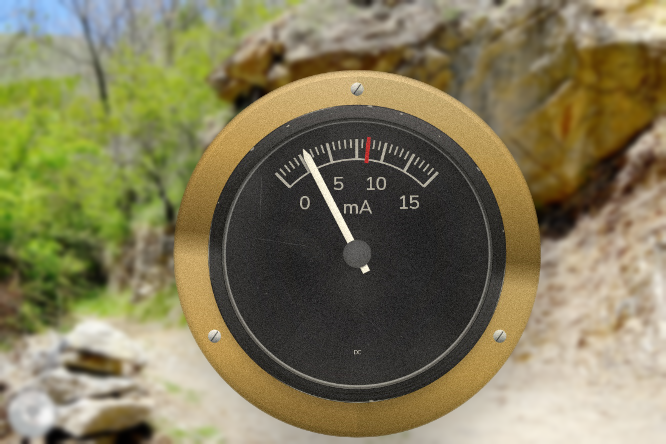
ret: 3 (mA)
